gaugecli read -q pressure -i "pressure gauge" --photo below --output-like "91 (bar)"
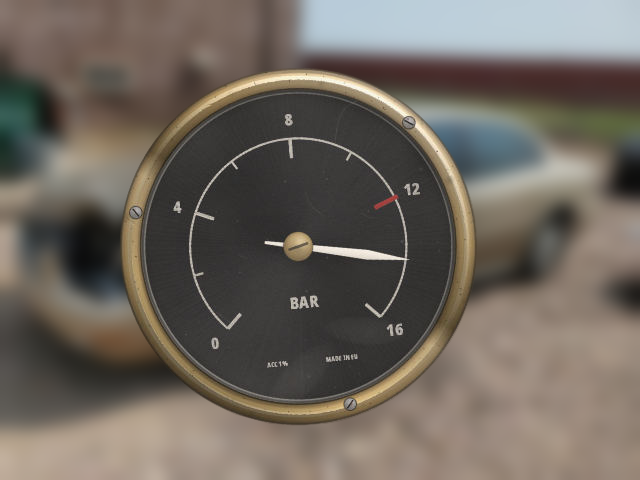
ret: 14 (bar)
